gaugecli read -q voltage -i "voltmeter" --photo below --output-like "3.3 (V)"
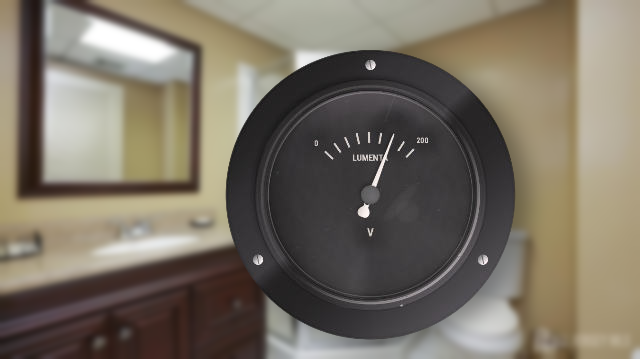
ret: 150 (V)
